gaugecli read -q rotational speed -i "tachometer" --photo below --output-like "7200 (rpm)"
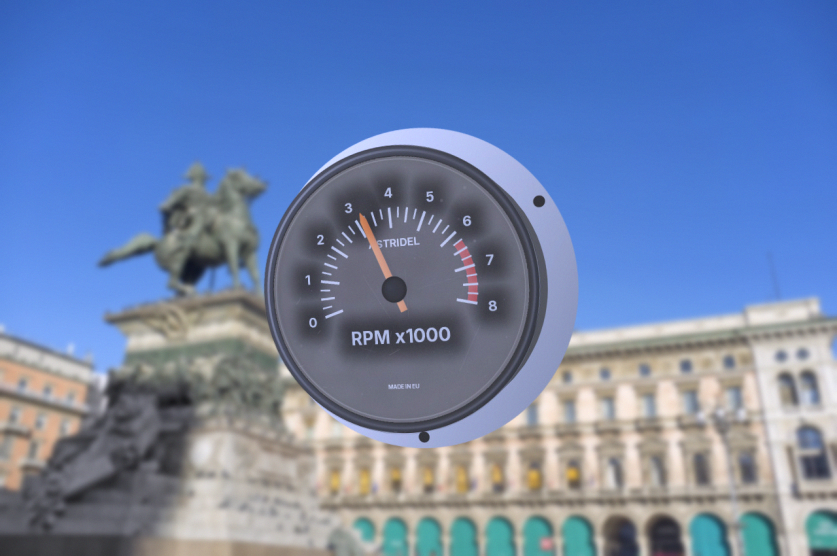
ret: 3250 (rpm)
